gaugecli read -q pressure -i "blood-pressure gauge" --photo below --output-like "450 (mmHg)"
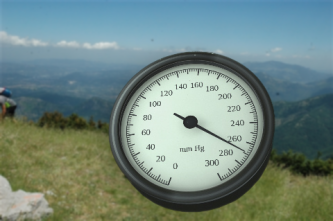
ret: 270 (mmHg)
